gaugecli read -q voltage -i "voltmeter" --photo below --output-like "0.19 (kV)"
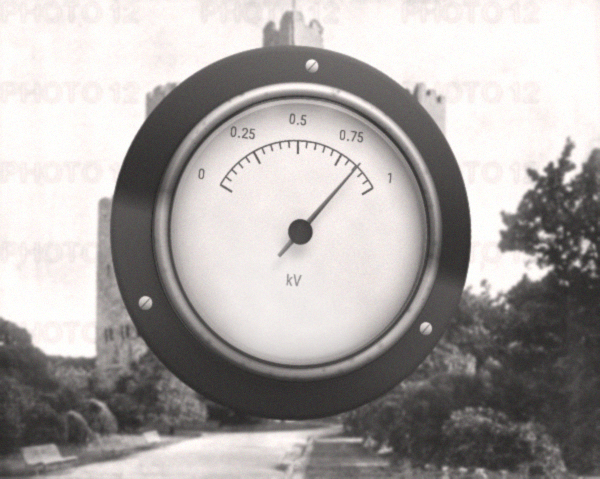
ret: 0.85 (kV)
